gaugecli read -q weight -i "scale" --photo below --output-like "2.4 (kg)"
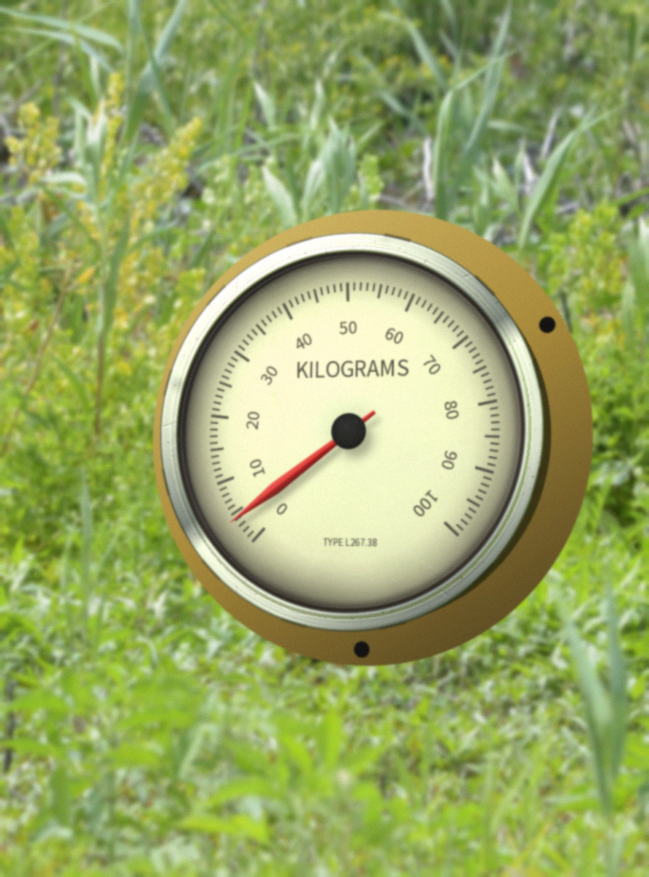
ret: 4 (kg)
